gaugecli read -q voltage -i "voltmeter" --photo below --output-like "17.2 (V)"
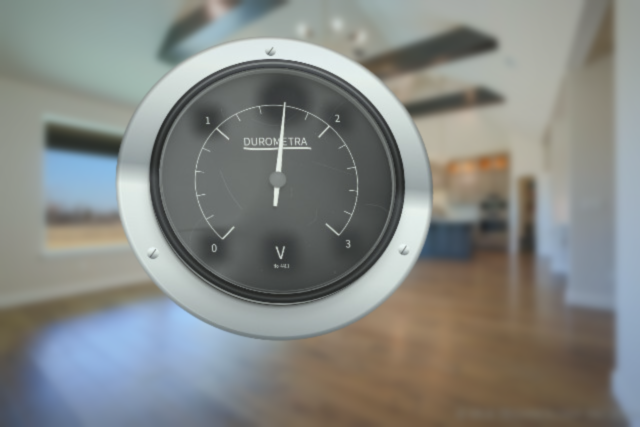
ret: 1.6 (V)
